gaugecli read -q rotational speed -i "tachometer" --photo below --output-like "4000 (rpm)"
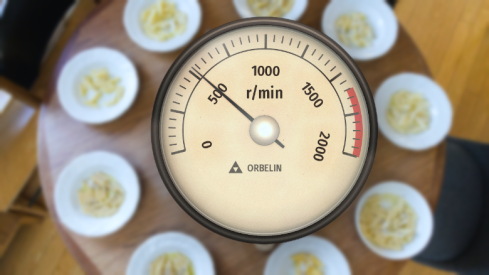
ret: 525 (rpm)
